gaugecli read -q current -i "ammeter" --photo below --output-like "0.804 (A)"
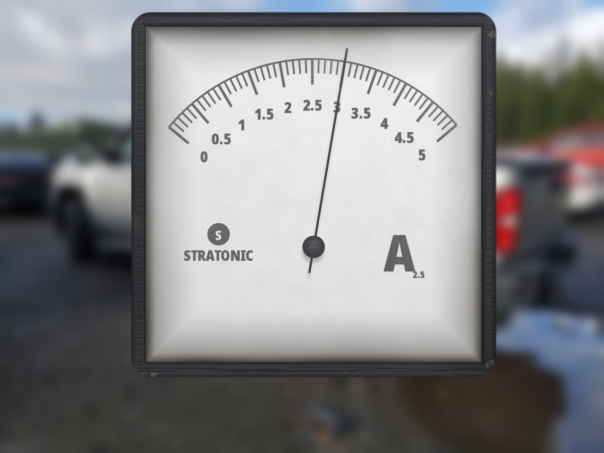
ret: 3 (A)
